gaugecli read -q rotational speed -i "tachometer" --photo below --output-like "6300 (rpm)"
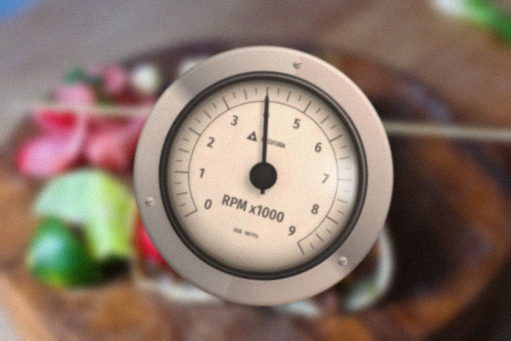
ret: 4000 (rpm)
